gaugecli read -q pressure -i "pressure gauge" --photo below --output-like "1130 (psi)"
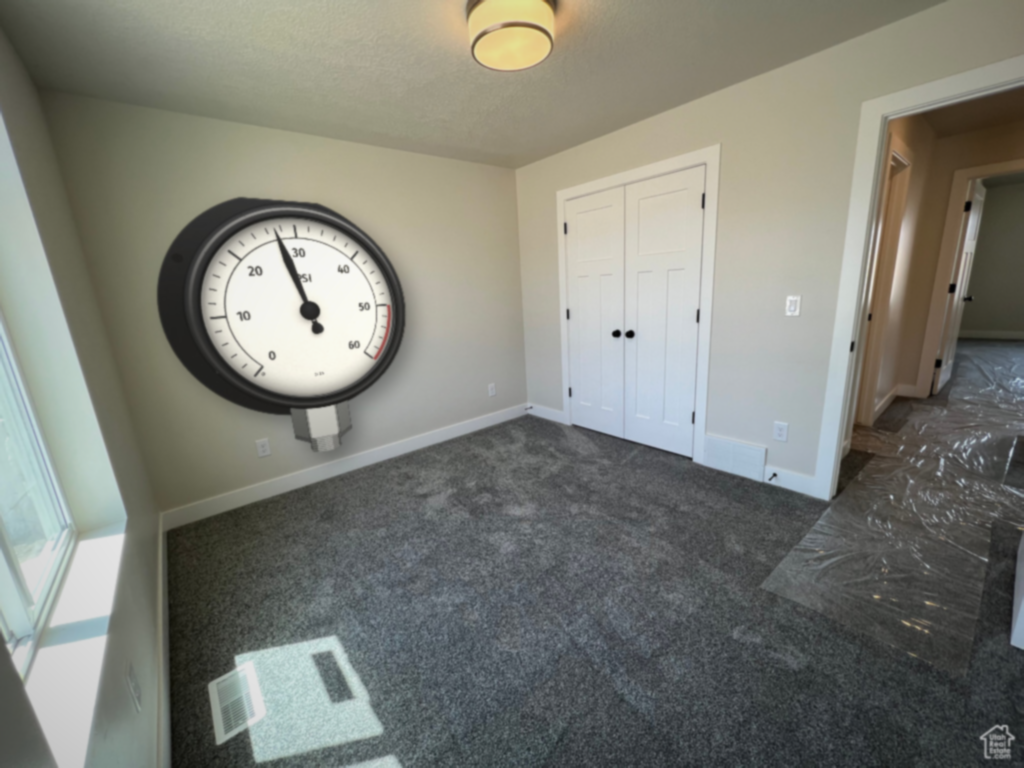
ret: 27 (psi)
